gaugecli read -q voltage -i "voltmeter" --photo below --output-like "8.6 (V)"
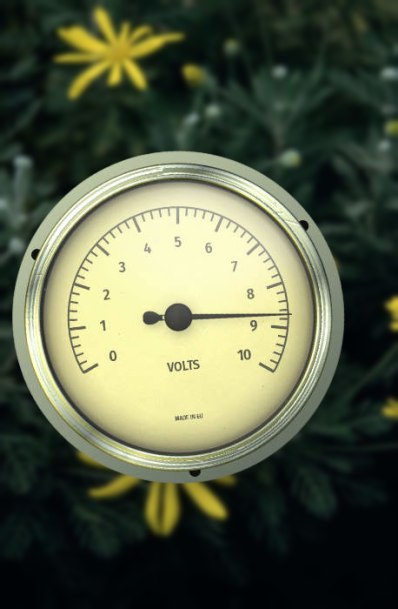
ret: 8.7 (V)
